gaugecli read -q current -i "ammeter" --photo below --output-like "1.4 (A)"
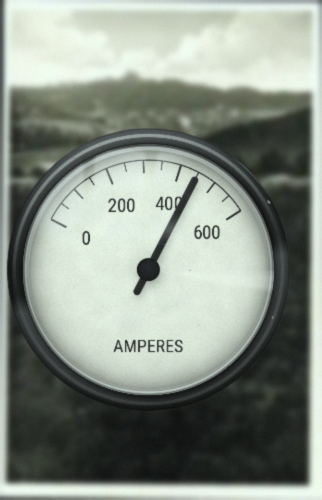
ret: 450 (A)
